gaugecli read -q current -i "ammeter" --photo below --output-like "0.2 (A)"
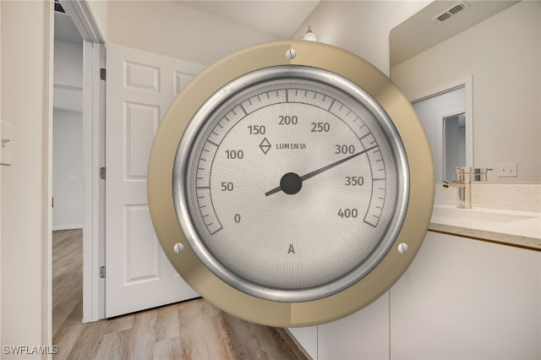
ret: 315 (A)
